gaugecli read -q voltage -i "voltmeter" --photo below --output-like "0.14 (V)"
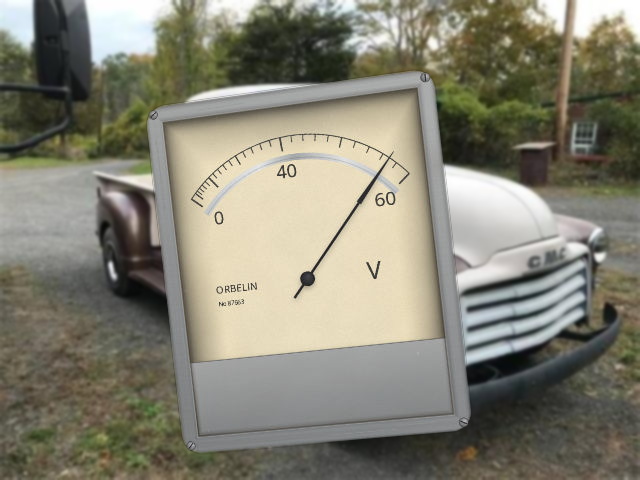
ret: 57 (V)
